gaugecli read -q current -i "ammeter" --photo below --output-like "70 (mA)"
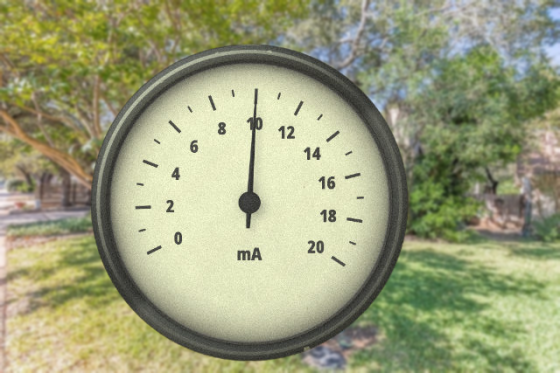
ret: 10 (mA)
